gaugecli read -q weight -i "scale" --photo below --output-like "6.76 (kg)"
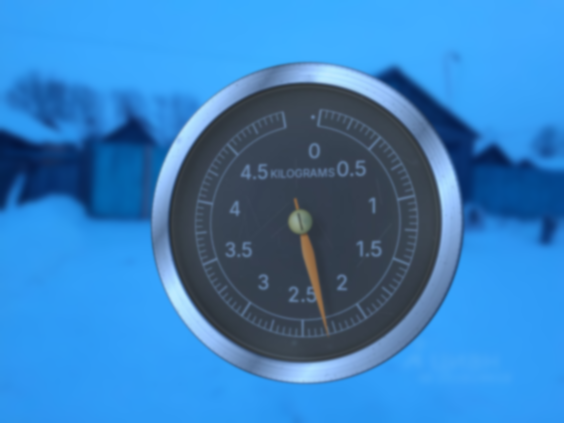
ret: 2.3 (kg)
